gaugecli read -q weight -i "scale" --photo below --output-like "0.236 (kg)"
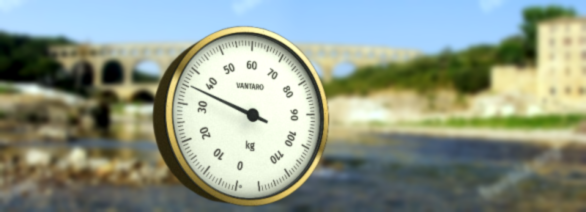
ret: 35 (kg)
